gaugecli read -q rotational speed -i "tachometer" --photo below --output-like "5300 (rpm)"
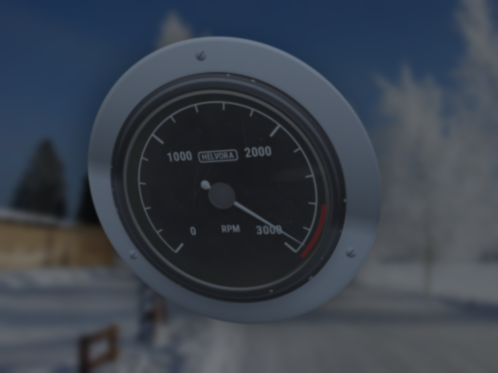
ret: 2900 (rpm)
